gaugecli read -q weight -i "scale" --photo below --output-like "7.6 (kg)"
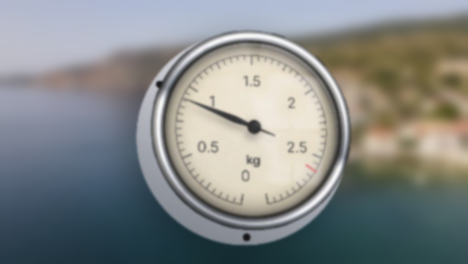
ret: 0.9 (kg)
